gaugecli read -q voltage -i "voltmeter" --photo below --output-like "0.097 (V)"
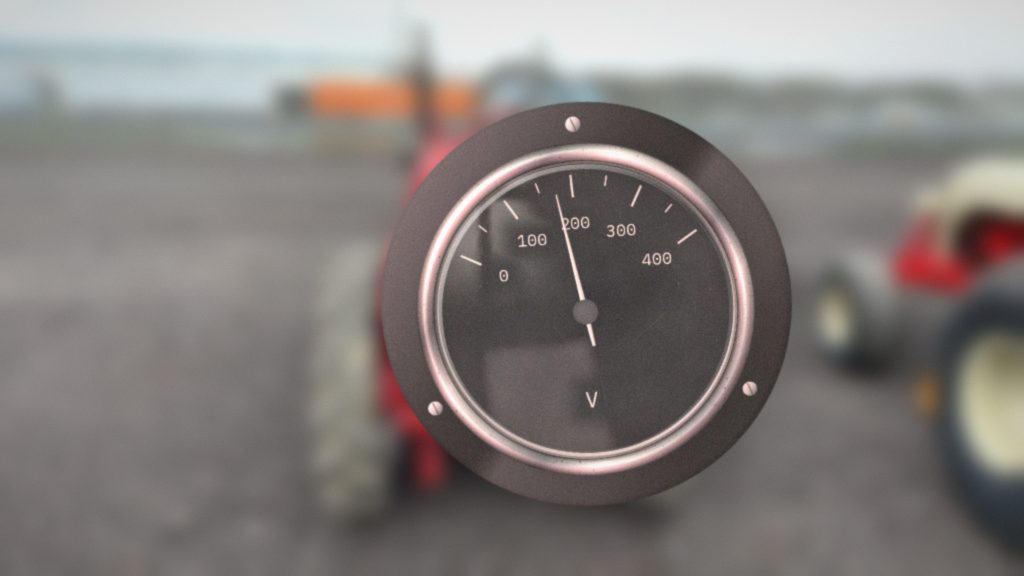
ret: 175 (V)
